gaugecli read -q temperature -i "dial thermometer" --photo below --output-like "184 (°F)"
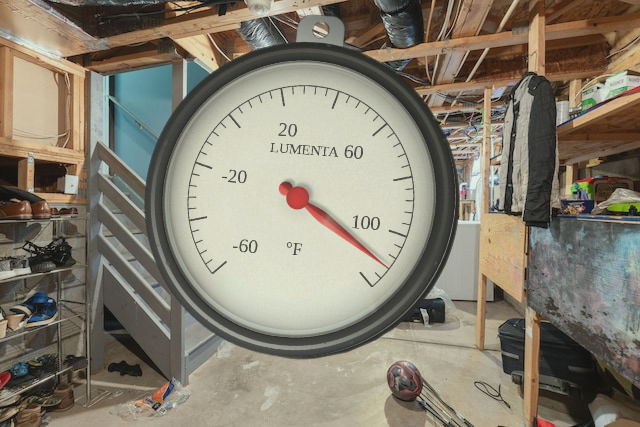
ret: 112 (°F)
